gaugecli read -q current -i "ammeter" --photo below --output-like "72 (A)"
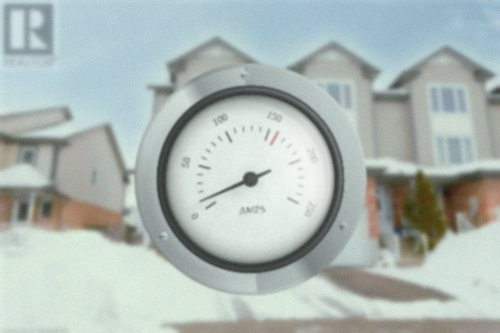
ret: 10 (A)
